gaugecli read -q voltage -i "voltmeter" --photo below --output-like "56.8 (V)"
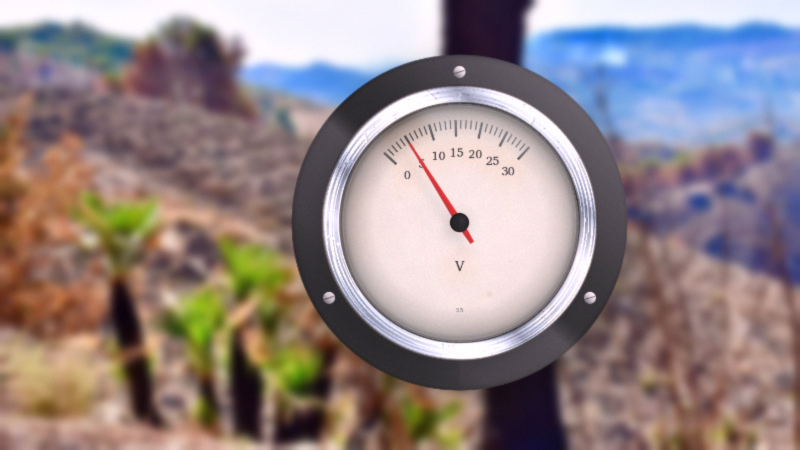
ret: 5 (V)
